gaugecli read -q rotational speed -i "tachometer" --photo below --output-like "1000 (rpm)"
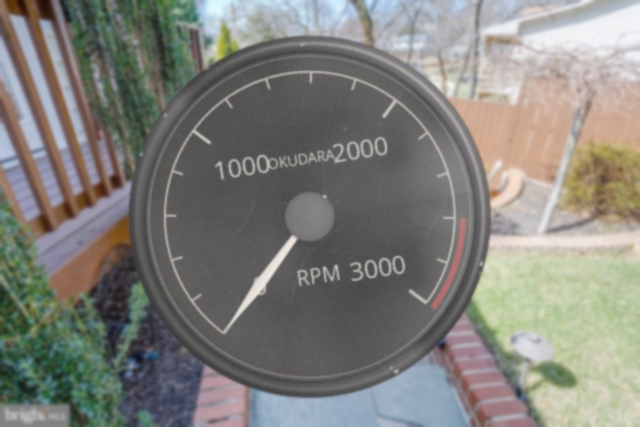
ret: 0 (rpm)
